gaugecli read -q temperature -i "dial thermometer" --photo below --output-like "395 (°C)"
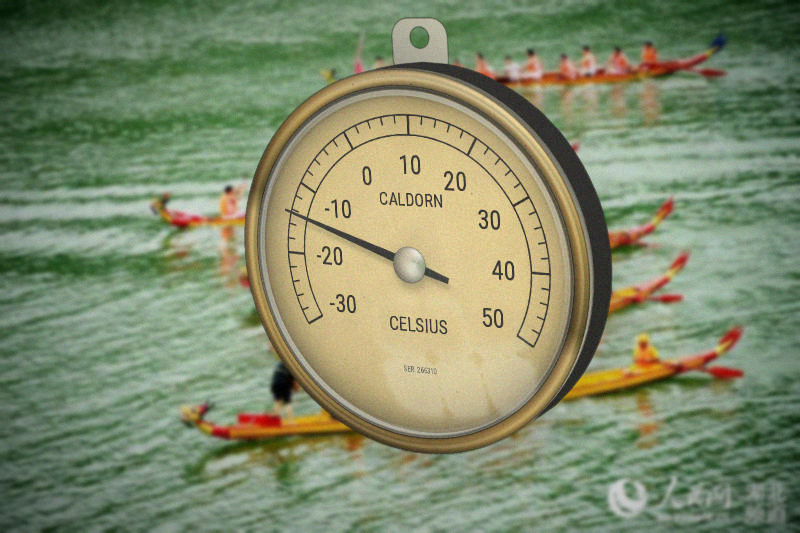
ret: -14 (°C)
